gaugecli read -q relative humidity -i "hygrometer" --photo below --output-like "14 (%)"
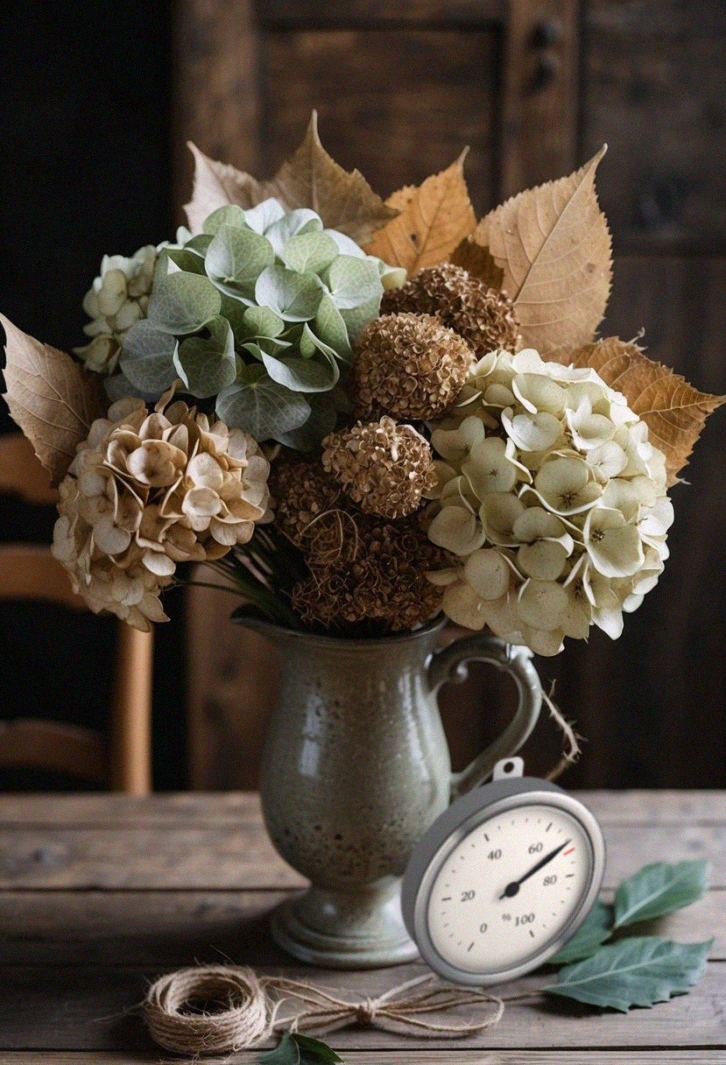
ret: 68 (%)
